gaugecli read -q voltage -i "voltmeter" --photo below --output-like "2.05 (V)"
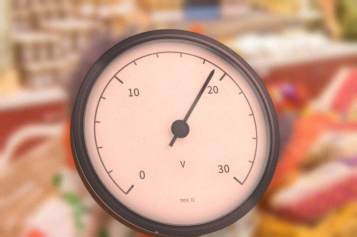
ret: 19 (V)
